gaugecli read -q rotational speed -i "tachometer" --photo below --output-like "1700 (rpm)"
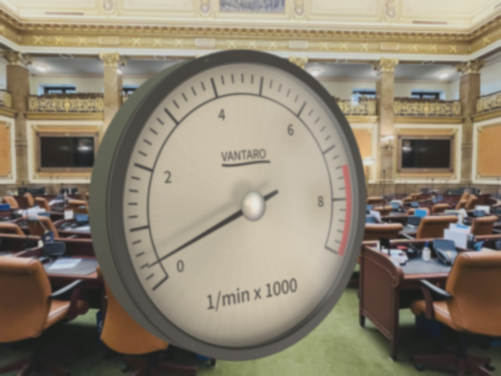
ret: 400 (rpm)
